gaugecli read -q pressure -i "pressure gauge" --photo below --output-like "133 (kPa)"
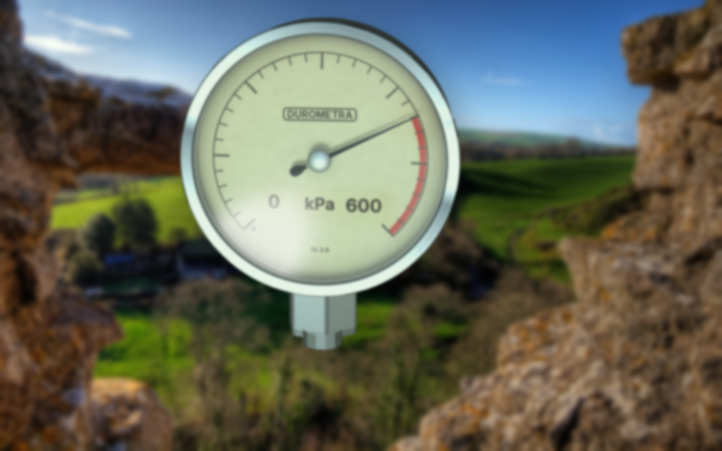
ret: 440 (kPa)
